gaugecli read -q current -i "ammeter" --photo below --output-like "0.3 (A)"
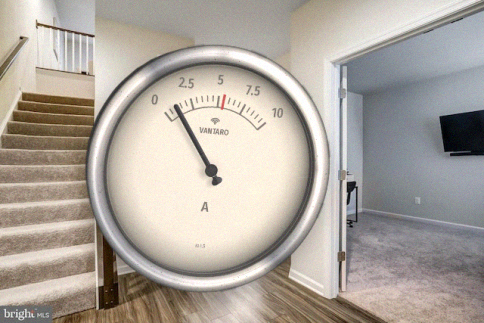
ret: 1 (A)
